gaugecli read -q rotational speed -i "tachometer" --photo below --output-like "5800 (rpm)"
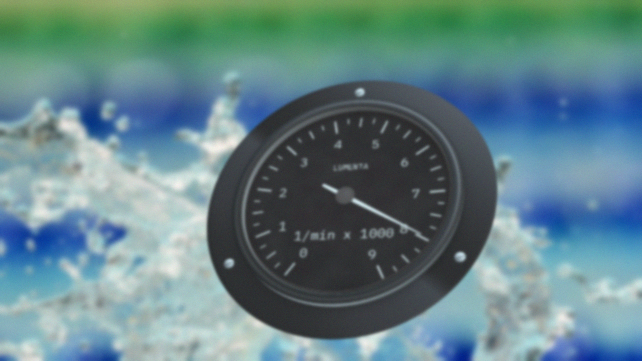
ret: 8000 (rpm)
